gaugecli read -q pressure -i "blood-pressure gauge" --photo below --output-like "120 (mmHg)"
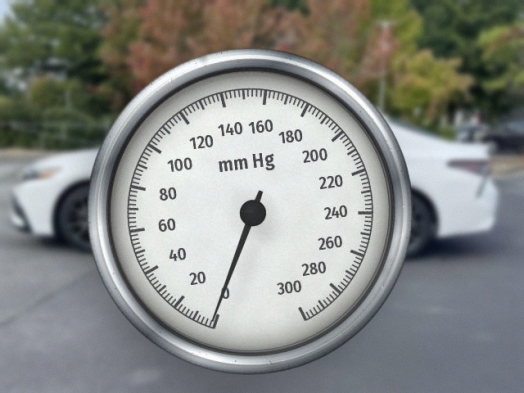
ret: 2 (mmHg)
